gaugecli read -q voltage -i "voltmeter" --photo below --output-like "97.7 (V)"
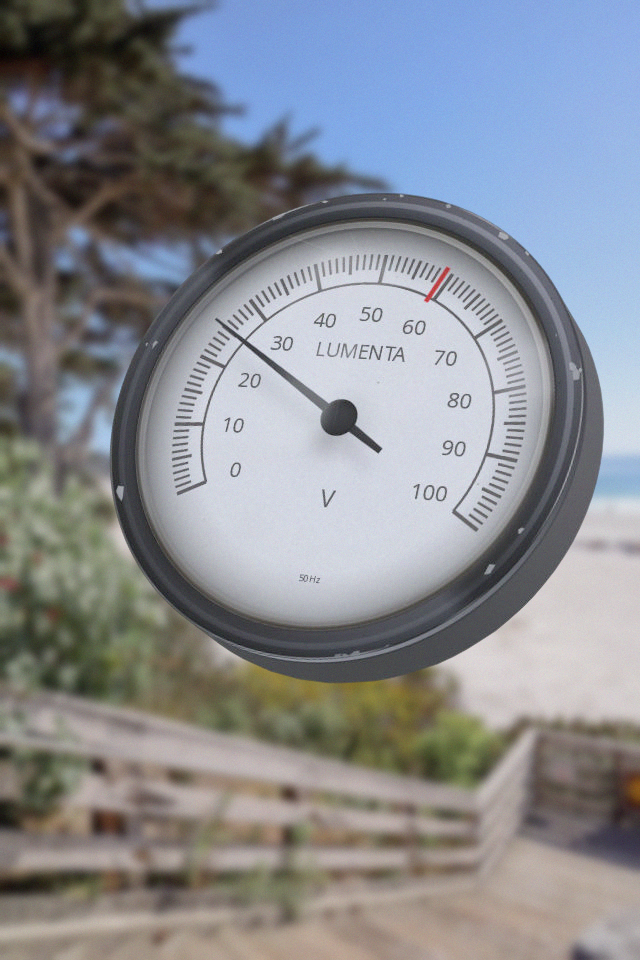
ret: 25 (V)
